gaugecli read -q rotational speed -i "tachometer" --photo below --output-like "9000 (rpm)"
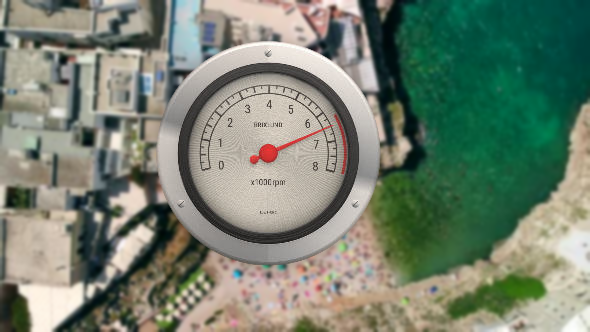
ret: 6500 (rpm)
